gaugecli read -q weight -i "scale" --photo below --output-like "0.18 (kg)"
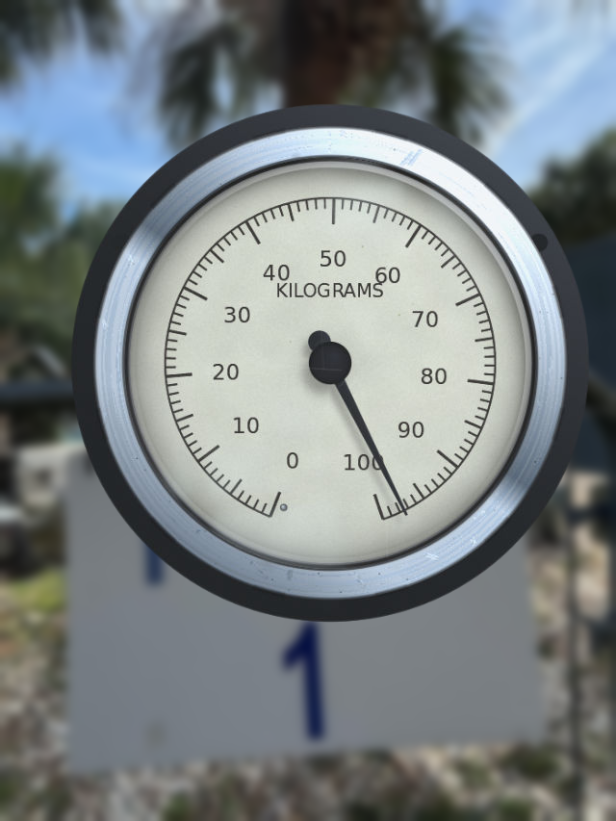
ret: 97.5 (kg)
